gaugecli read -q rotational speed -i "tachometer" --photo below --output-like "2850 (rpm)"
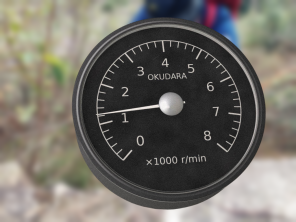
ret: 1200 (rpm)
